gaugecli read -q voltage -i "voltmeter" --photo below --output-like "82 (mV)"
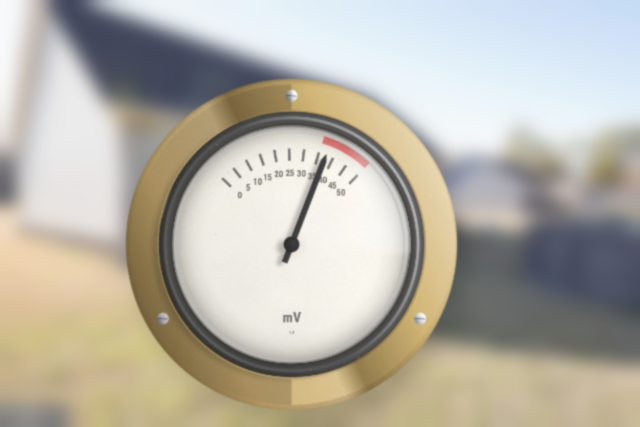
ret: 37.5 (mV)
